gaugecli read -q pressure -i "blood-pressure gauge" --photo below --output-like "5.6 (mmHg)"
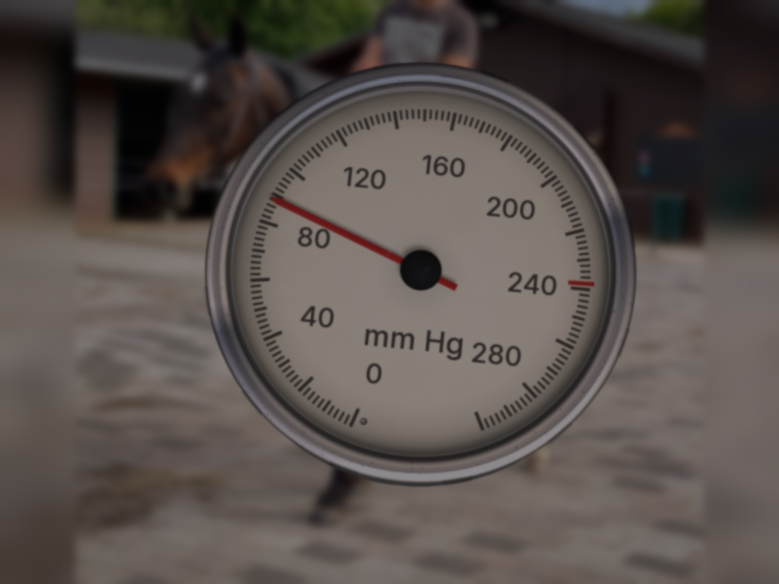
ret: 88 (mmHg)
